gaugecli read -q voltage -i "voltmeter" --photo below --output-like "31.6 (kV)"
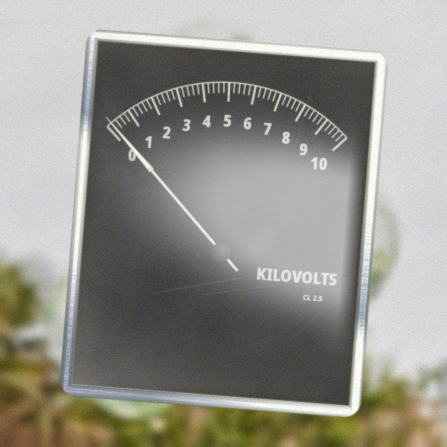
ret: 0.2 (kV)
